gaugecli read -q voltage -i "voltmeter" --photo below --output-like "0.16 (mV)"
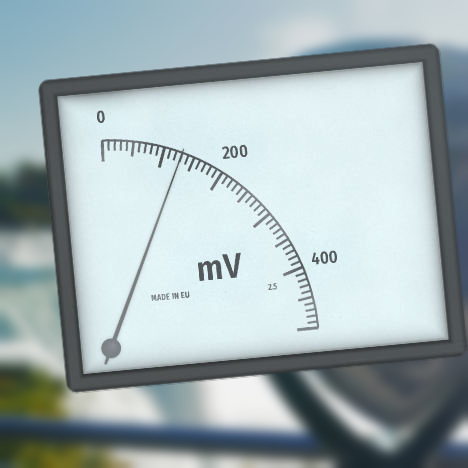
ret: 130 (mV)
